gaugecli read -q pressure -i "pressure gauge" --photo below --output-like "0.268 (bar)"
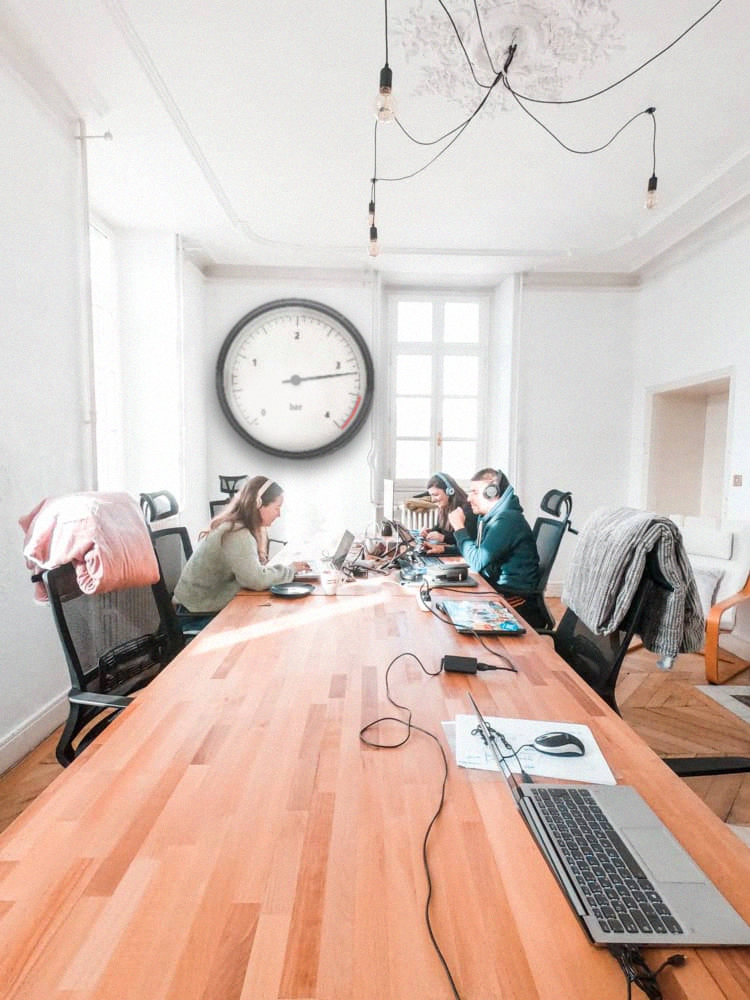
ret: 3.2 (bar)
